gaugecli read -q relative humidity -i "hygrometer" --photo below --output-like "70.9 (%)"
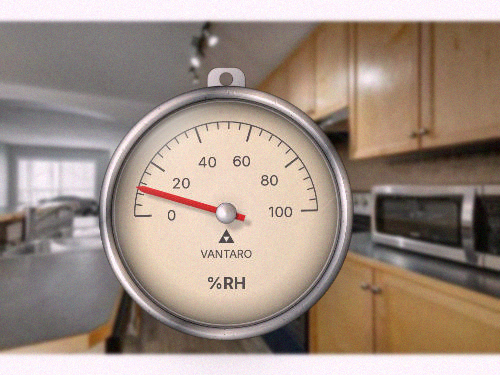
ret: 10 (%)
